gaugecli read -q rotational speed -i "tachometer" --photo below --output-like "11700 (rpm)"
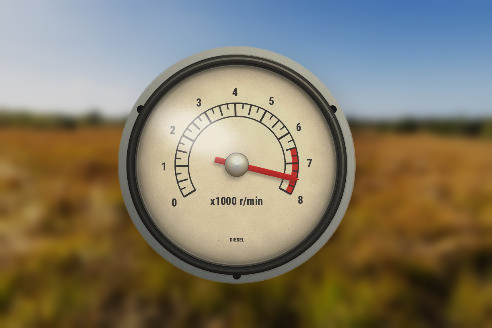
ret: 7500 (rpm)
